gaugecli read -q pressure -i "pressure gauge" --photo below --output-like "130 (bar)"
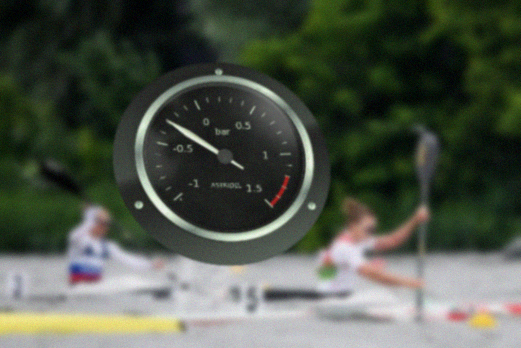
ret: -0.3 (bar)
